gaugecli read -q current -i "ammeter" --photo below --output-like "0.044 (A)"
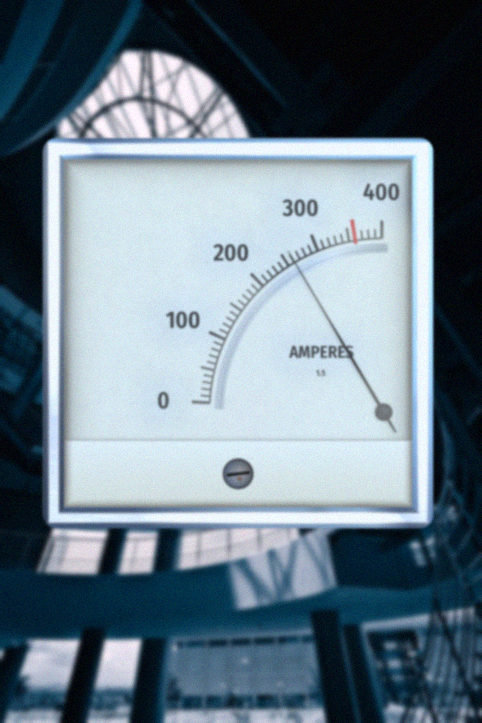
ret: 260 (A)
